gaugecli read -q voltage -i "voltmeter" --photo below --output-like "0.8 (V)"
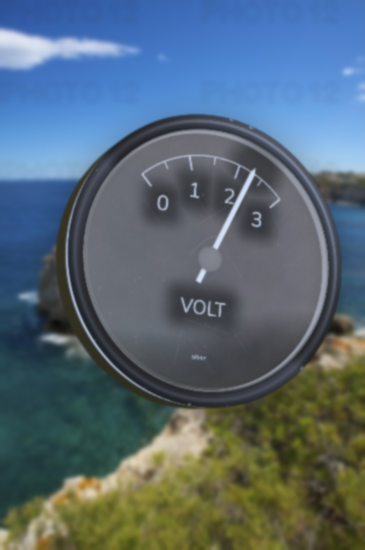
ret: 2.25 (V)
